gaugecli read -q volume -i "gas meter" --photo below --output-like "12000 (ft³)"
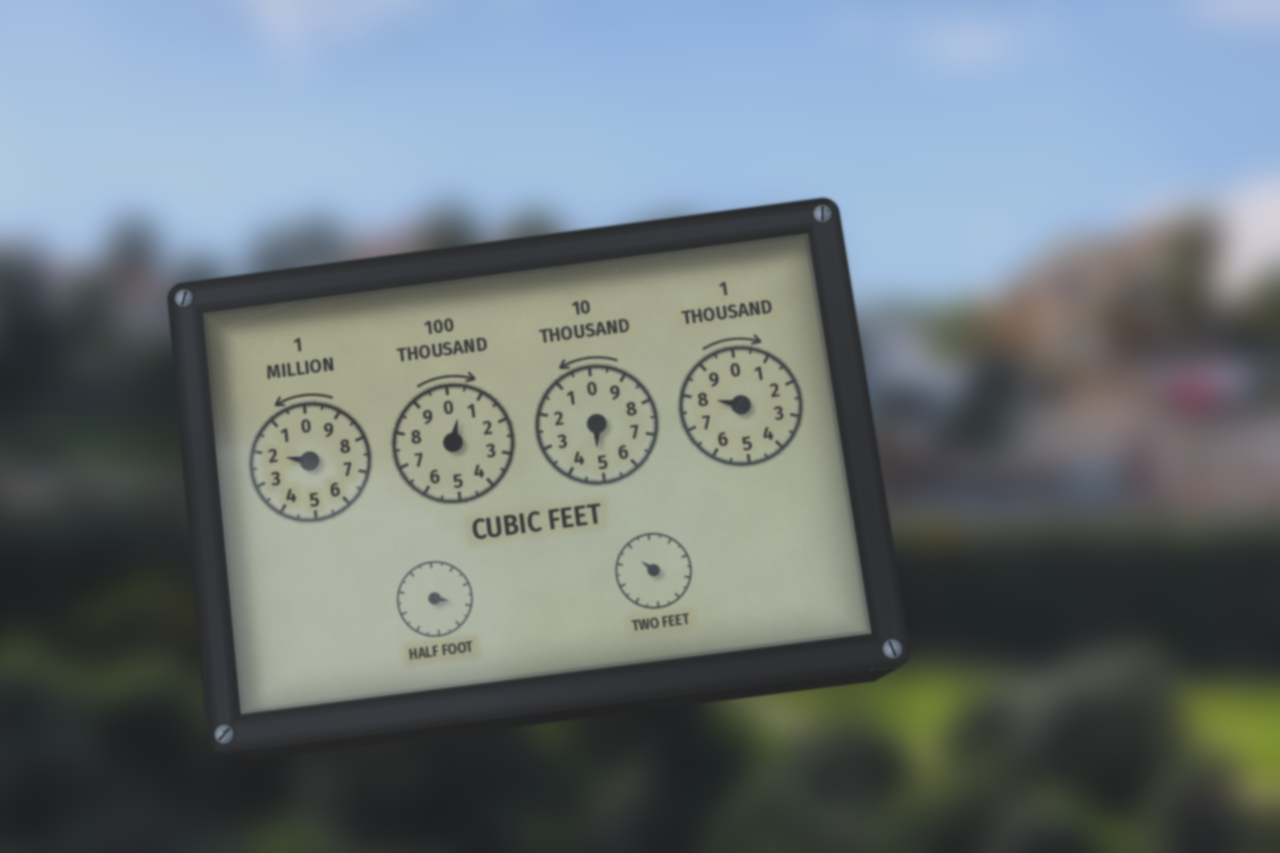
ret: 204800 (ft³)
